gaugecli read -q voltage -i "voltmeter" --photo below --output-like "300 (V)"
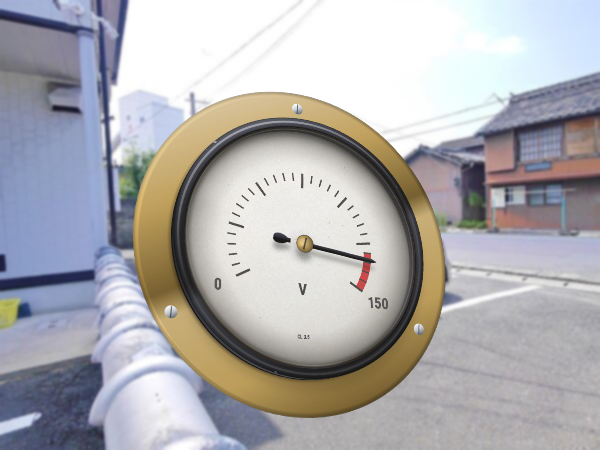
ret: 135 (V)
